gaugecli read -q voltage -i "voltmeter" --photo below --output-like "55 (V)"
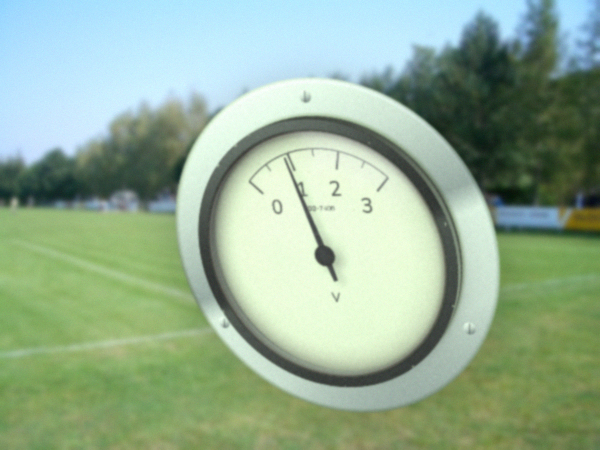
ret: 1 (V)
